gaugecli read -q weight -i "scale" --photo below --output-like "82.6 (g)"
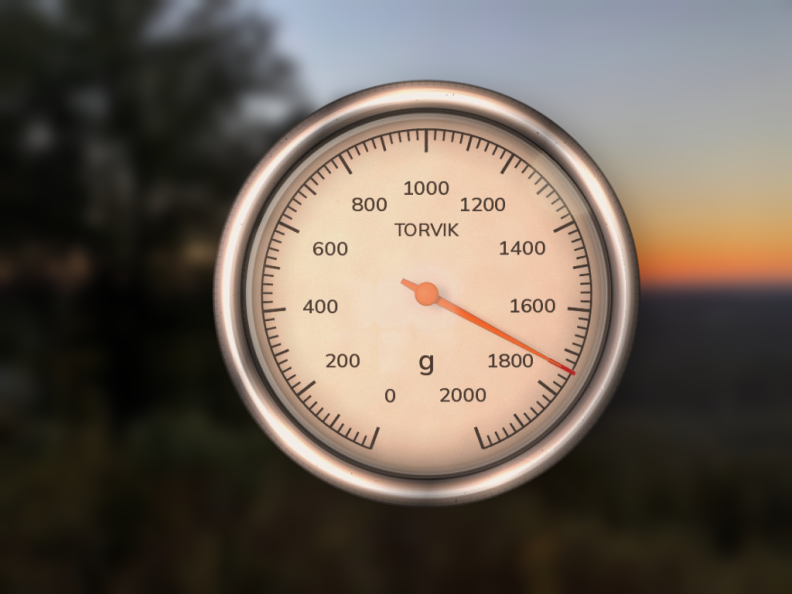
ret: 1740 (g)
